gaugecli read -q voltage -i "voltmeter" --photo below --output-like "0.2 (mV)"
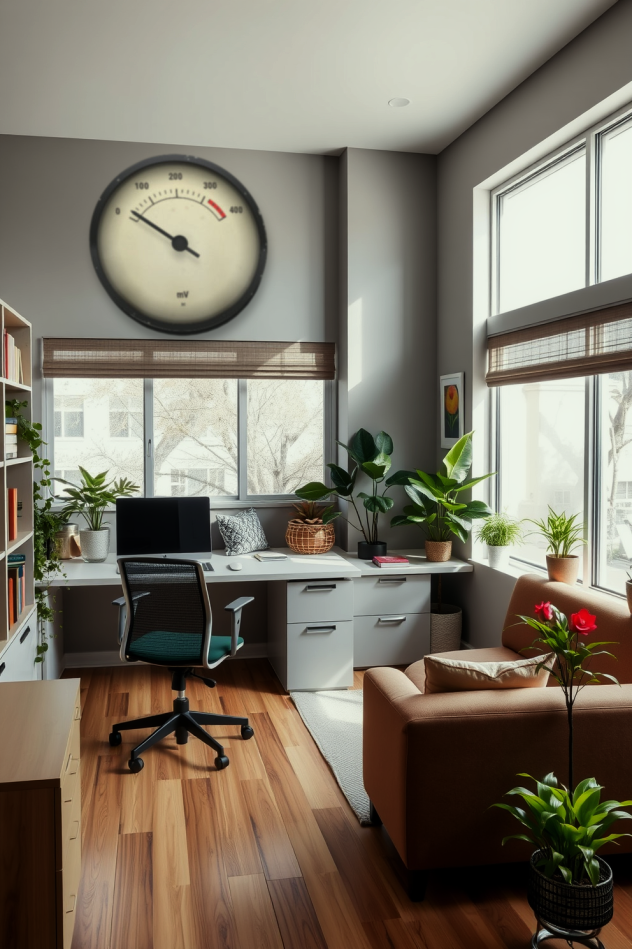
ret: 20 (mV)
